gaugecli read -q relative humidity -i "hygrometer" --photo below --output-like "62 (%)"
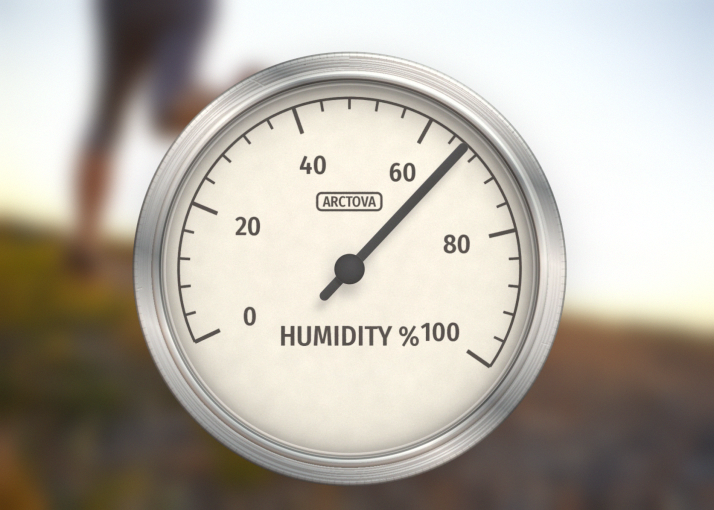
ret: 66 (%)
